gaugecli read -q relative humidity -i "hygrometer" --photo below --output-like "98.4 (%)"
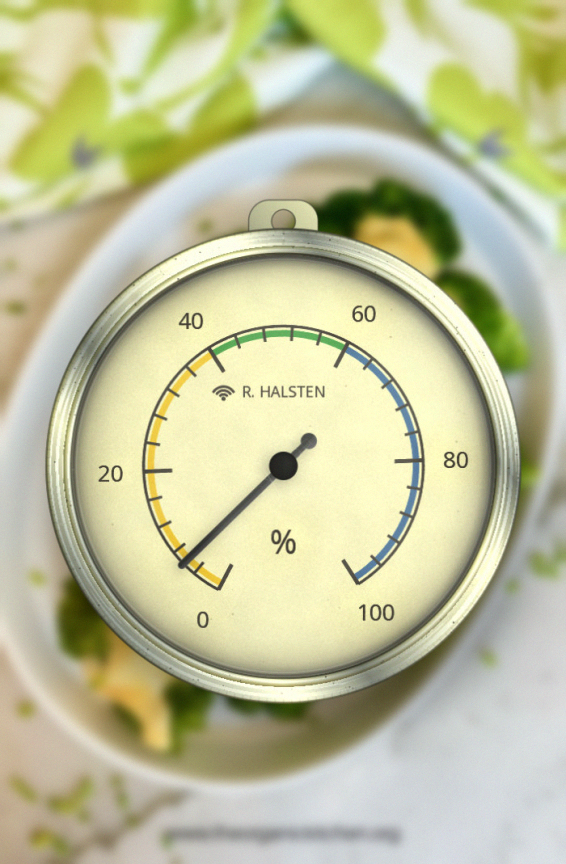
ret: 6 (%)
